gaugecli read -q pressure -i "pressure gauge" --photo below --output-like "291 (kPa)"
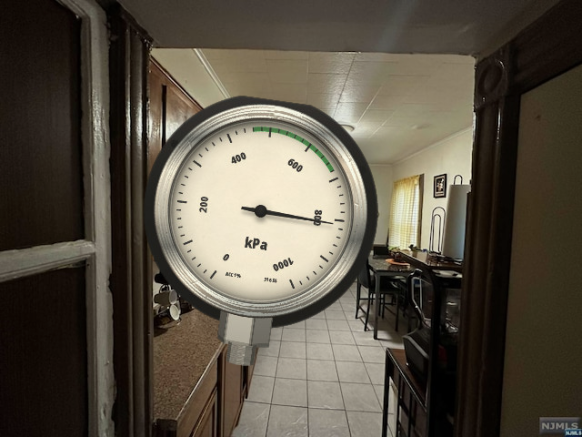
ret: 810 (kPa)
